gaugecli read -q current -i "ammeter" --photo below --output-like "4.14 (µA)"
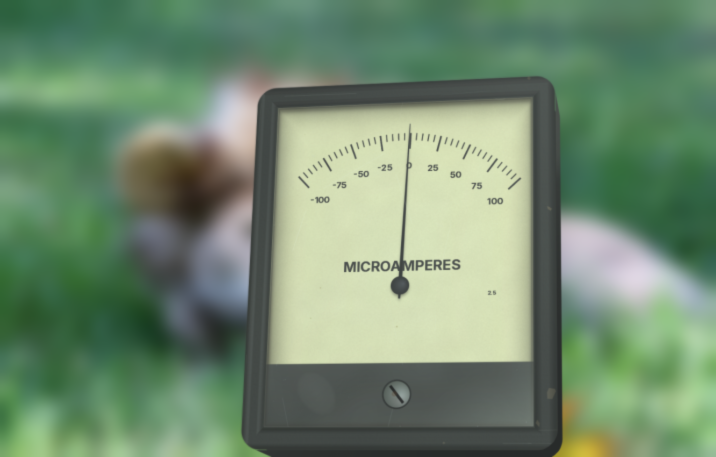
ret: 0 (µA)
